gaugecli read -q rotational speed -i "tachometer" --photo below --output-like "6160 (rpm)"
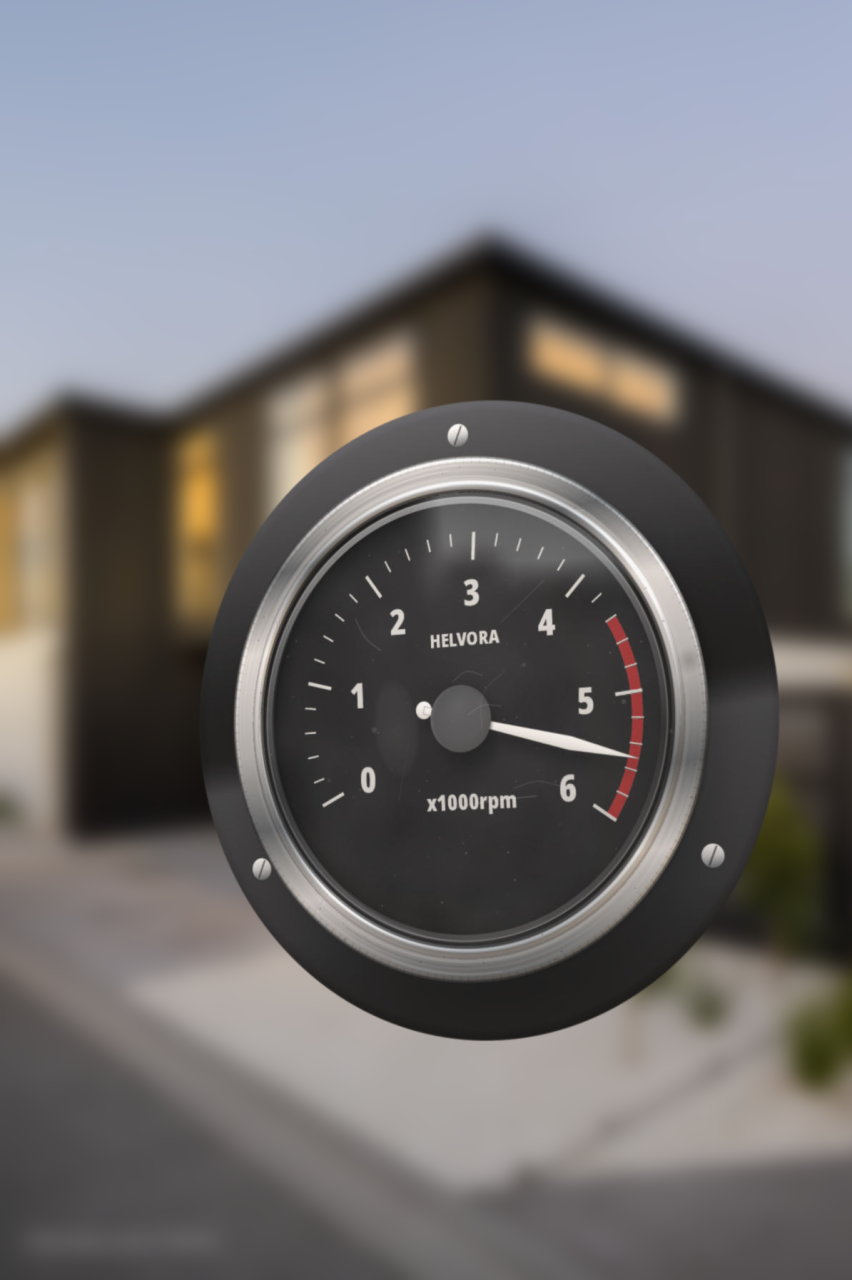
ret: 5500 (rpm)
